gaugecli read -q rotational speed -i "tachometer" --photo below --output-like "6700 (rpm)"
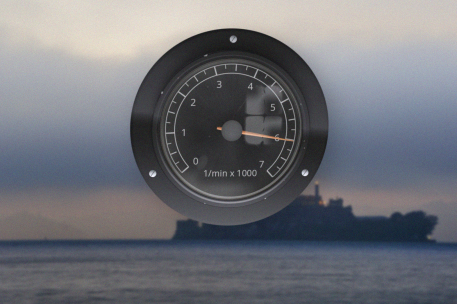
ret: 6000 (rpm)
